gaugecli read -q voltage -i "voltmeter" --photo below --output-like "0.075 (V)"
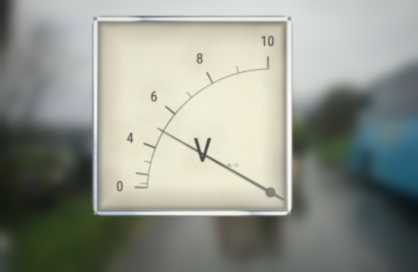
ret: 5 (V)
